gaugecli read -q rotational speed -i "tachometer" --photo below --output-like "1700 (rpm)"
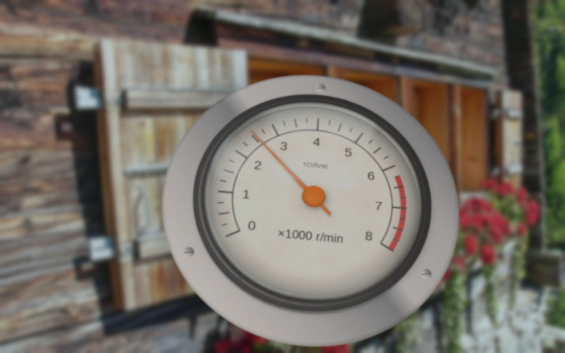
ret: 2500 (rpm)
